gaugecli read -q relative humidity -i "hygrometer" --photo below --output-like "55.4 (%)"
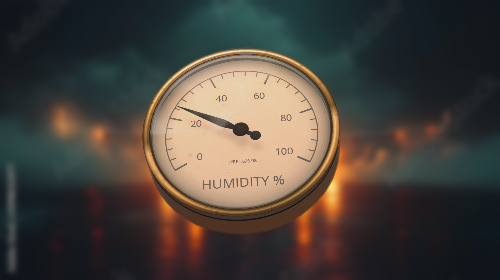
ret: 24 (%)
